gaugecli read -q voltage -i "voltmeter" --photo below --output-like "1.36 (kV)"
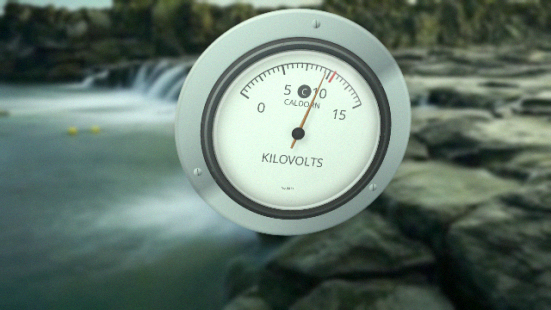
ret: 9.5 (kV)
